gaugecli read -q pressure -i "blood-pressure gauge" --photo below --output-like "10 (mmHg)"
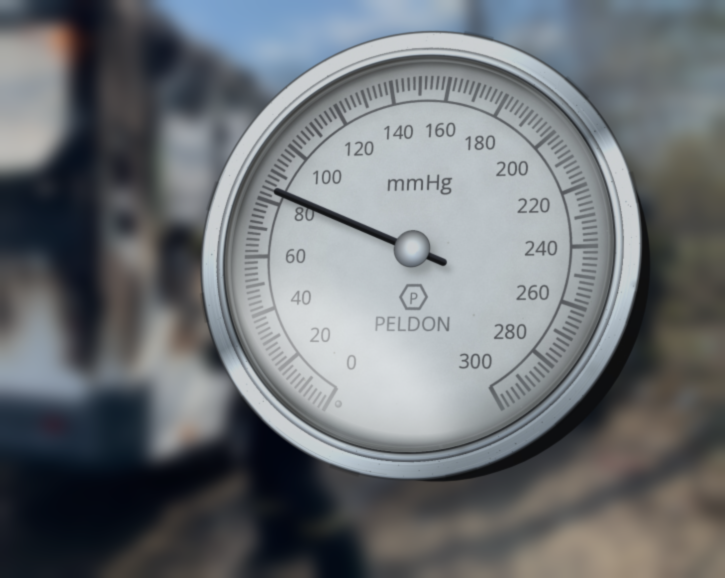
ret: 84 (mmHg)
